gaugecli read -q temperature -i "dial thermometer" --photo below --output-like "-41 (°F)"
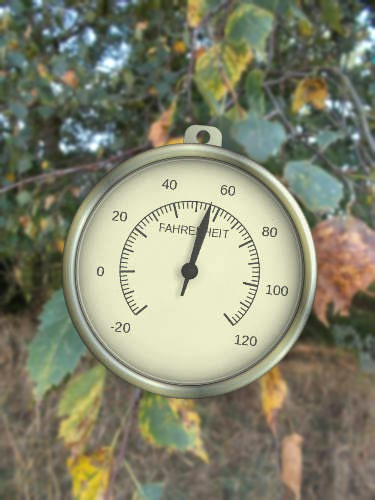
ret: 56 (°F)
